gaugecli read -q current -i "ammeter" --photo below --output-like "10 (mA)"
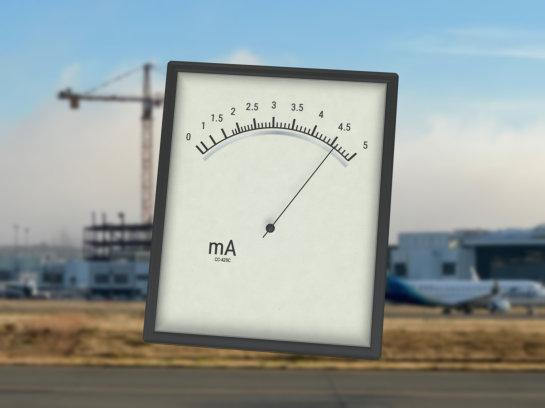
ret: 4.6 (mA)
